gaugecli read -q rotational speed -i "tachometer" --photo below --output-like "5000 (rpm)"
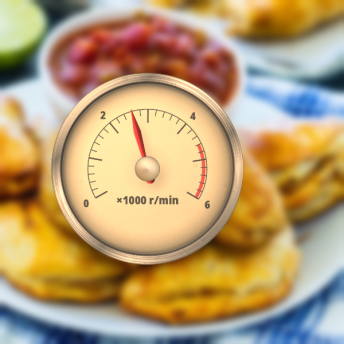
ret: 2600 (rpm)
